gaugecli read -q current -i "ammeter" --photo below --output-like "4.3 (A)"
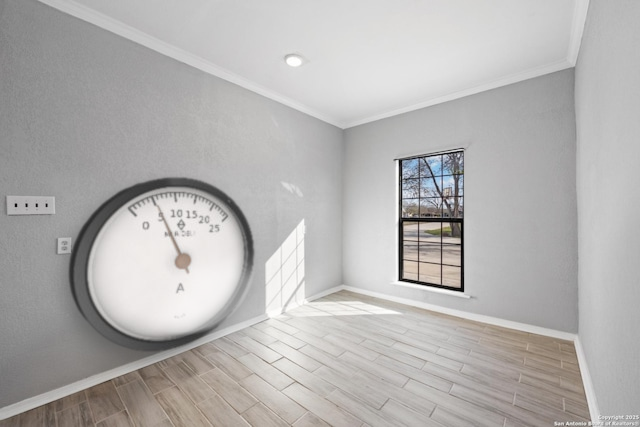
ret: 5 (A)
